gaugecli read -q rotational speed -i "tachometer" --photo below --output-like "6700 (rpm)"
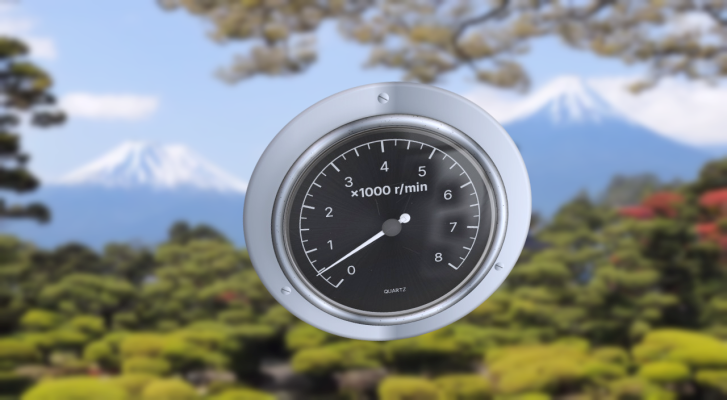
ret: 500 (rpm)
